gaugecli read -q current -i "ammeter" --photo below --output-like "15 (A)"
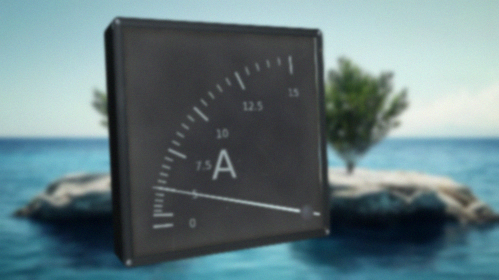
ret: 5 (A)
